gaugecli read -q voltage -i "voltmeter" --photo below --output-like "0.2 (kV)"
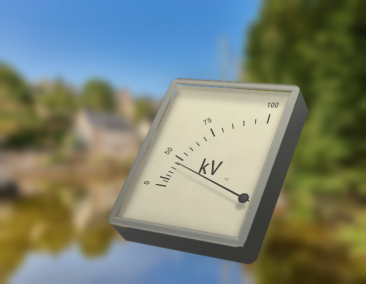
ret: 45 (kV)
